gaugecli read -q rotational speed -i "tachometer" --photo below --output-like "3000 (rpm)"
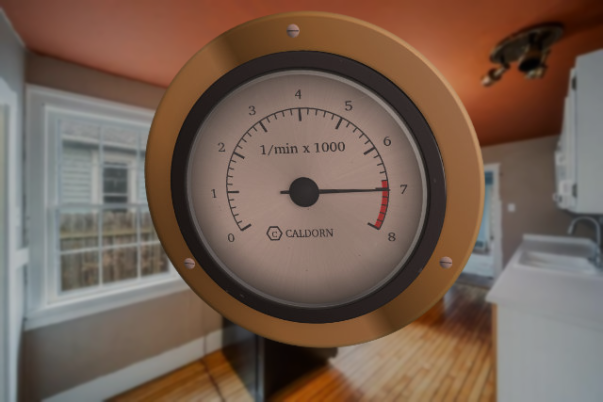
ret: 7000 (rpm)
